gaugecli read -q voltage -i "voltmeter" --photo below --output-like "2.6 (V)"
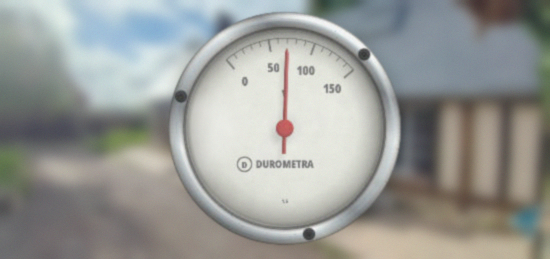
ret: 70 (V)
